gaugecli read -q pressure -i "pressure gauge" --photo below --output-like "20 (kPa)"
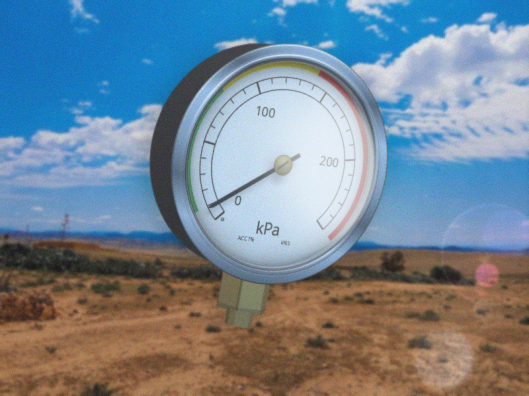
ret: 10 (kPa)
